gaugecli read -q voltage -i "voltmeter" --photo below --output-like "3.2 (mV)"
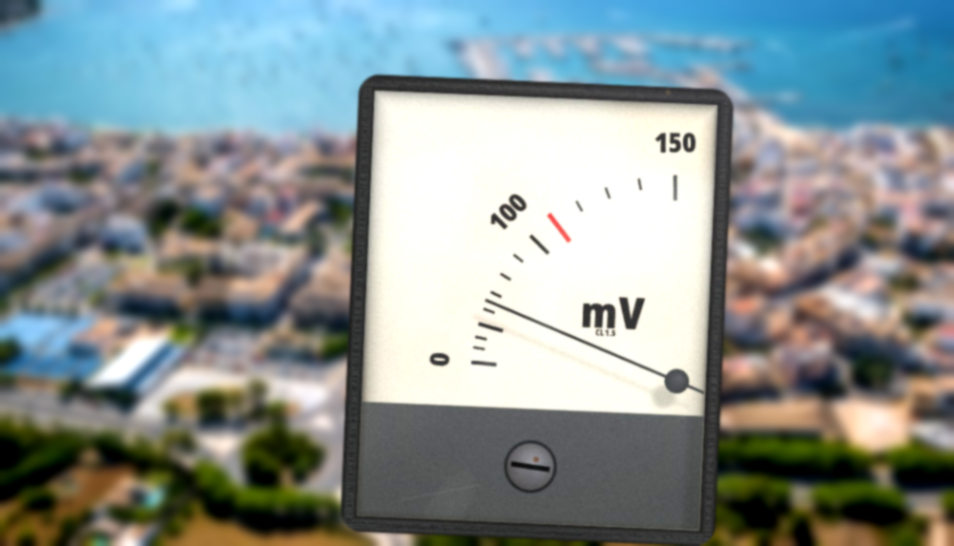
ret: 65 (mV)
